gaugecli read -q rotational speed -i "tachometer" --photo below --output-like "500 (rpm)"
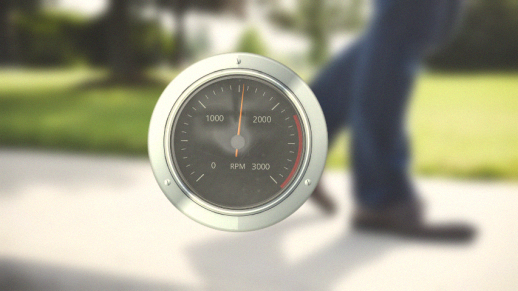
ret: 1550 (rpm)
